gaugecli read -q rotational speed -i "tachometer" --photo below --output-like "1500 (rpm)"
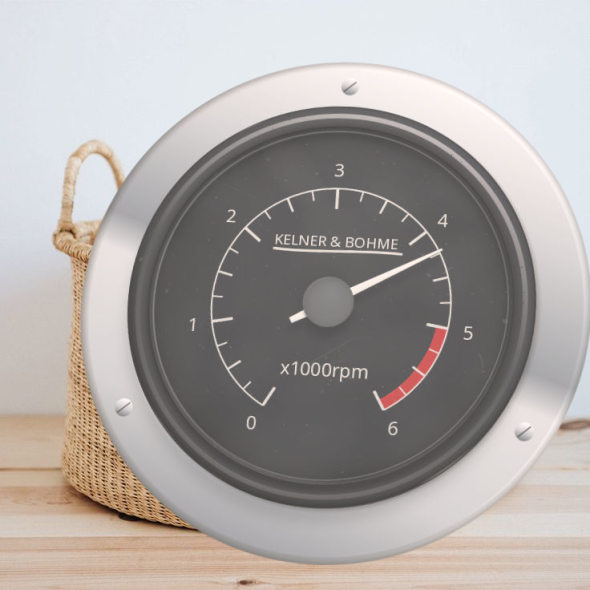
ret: 4250 (rpm)
